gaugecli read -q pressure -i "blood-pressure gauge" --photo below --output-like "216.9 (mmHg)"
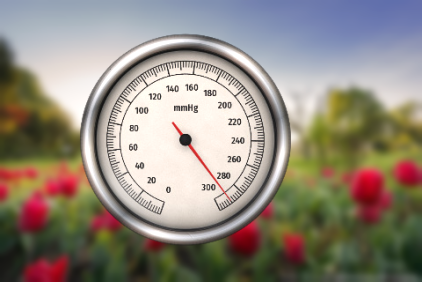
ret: 290 (mmHg)
